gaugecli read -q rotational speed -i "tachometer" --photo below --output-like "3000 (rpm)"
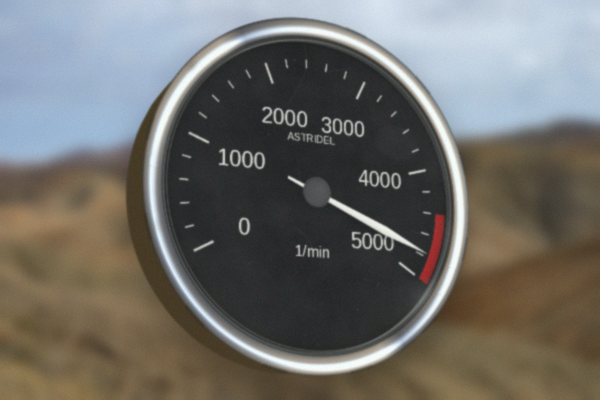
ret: 4800 (rpm)
